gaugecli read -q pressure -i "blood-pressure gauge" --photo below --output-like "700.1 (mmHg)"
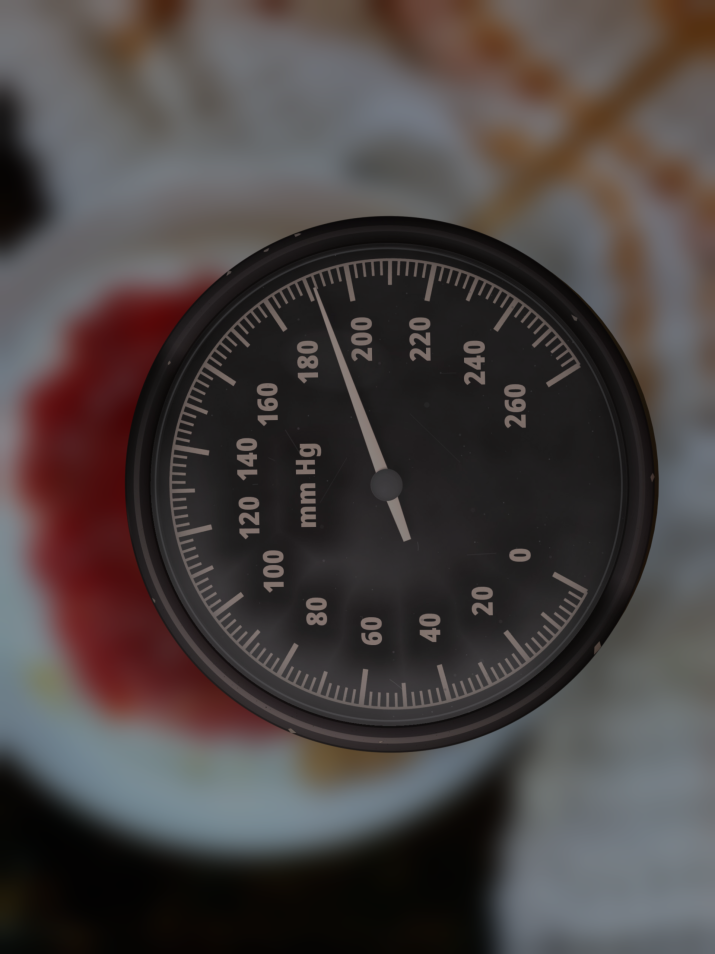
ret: 192 (mmHg)
